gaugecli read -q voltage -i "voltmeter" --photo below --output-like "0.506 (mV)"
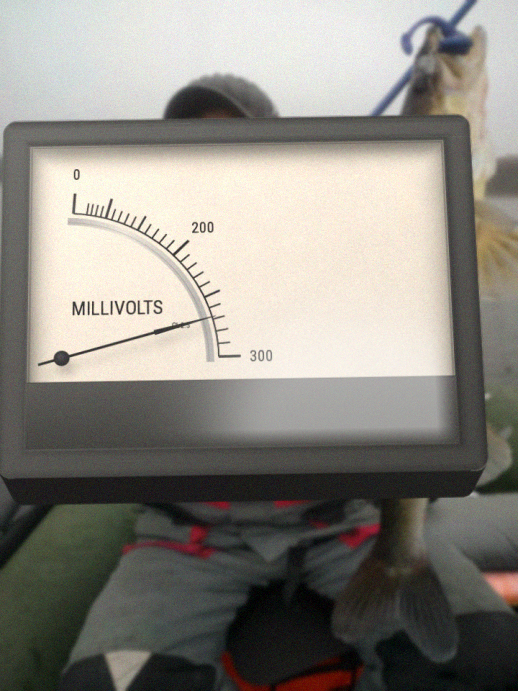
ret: 270 (mV)
